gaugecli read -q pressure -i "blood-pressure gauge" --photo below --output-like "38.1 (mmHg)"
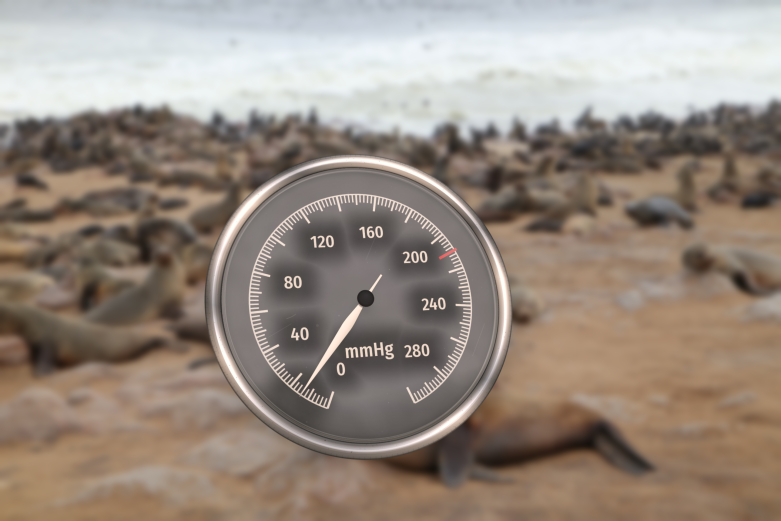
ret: 14 (mmHg)
